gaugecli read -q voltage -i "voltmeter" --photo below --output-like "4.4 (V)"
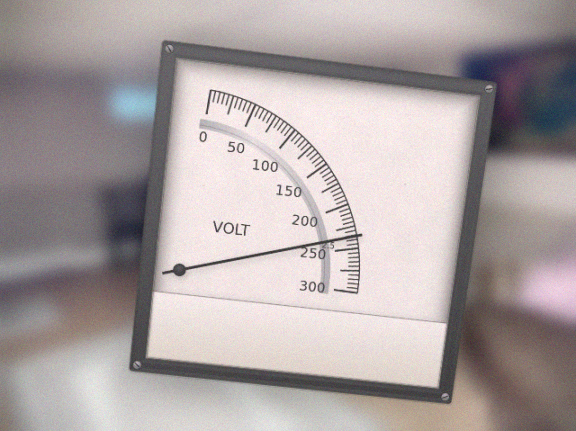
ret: 235 (V)
